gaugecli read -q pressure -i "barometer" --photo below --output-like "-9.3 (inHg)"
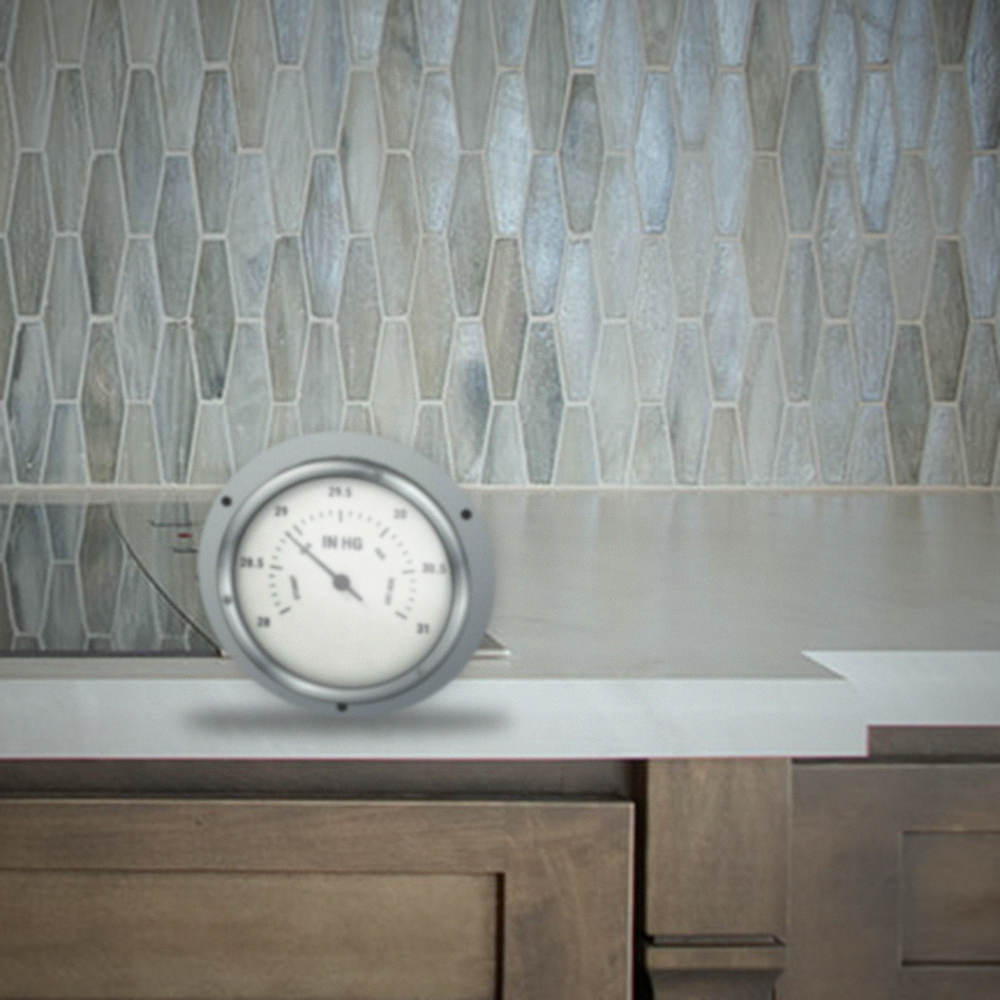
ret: 28.9 (inHg)
